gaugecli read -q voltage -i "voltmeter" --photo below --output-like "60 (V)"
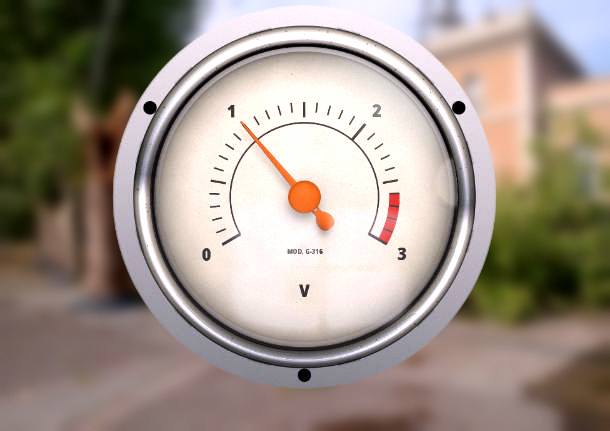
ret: 1 (V)
